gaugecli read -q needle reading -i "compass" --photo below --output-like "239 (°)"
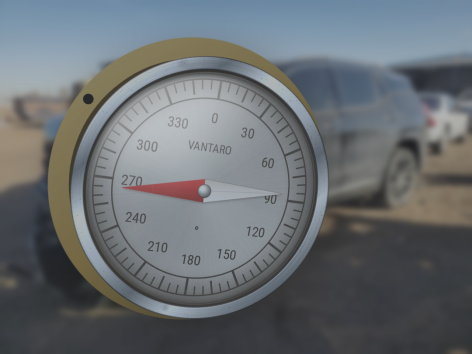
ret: 265 (°)
